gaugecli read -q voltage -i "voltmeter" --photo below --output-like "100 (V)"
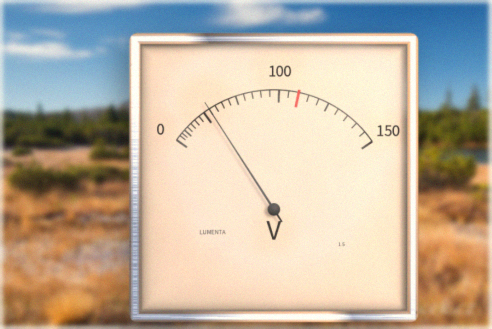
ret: 55 (V)
